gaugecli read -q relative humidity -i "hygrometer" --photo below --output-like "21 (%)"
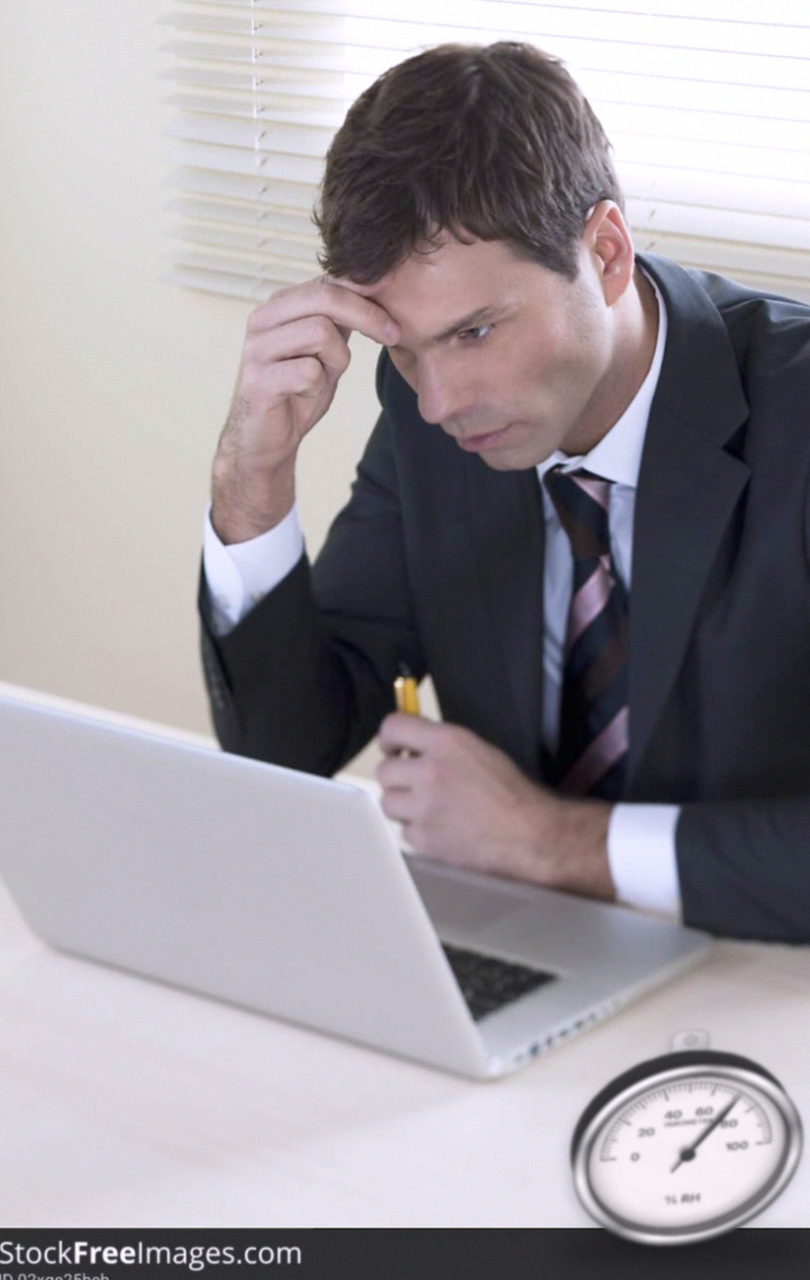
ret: 70 (%)
